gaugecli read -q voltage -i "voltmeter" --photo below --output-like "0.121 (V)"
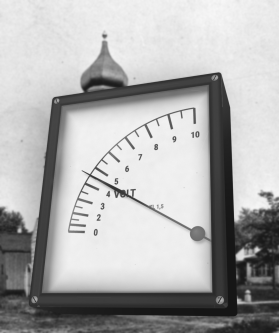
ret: 4.5 (V)
